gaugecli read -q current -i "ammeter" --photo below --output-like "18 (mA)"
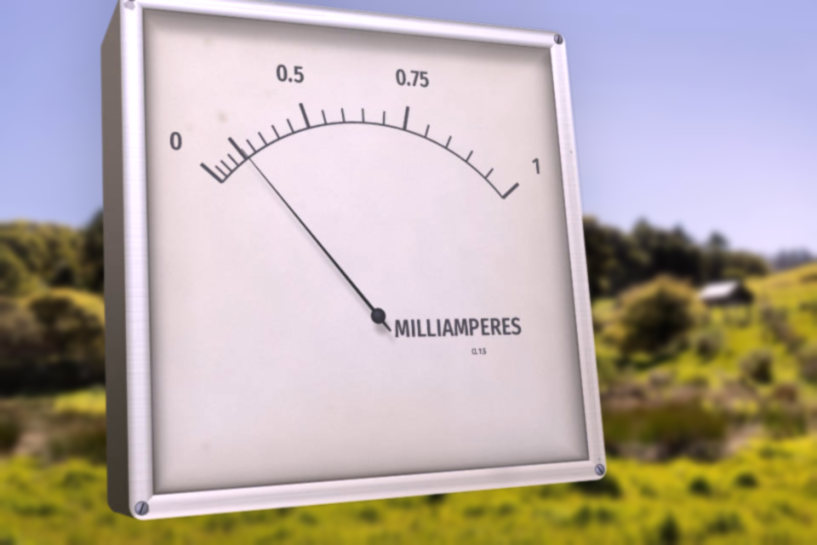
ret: 0.25 (mA)
